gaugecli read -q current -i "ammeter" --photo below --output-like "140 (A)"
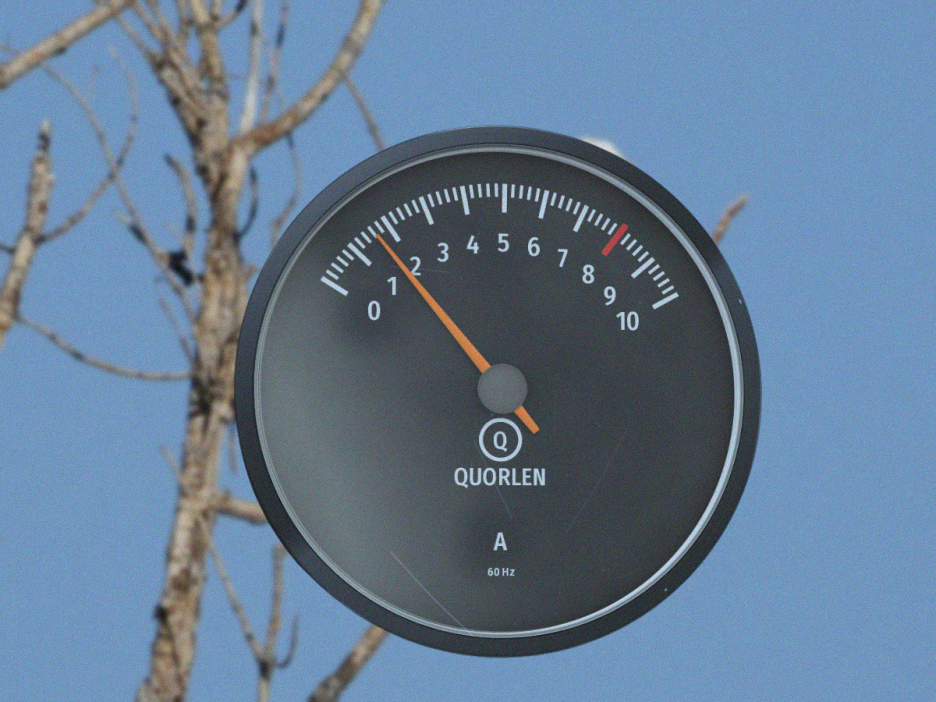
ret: 1.6 (A)
